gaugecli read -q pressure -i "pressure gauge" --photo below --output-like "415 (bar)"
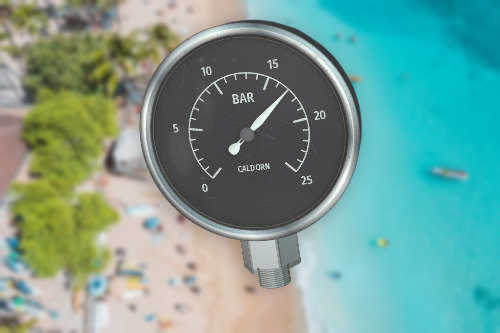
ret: 17 (bar)
